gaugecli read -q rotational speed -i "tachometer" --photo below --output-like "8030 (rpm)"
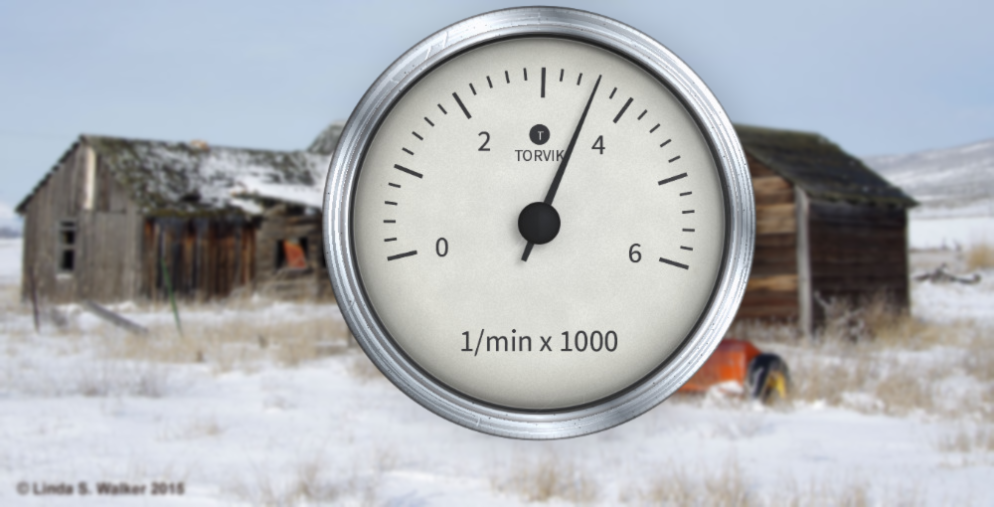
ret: 3600 (rpm)
